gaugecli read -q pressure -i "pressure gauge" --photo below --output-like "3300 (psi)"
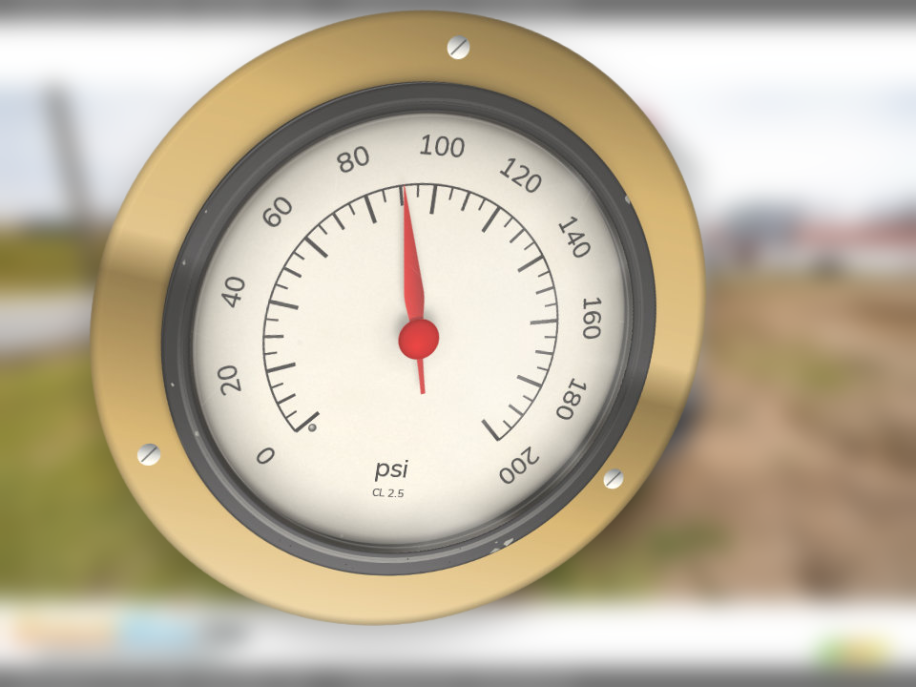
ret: 90 (psi)
